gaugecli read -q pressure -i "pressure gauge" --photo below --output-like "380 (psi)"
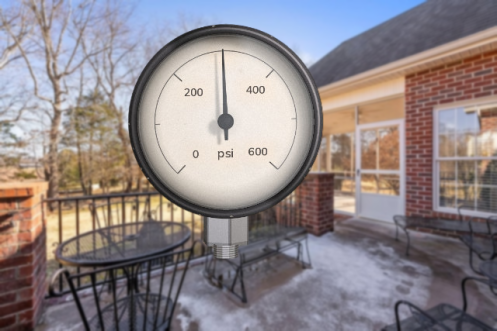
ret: 300 (psi)
